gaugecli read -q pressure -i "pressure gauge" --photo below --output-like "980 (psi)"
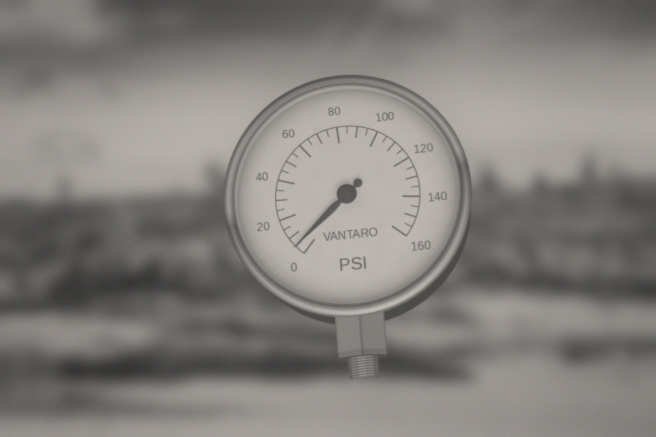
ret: 5 (psi)
